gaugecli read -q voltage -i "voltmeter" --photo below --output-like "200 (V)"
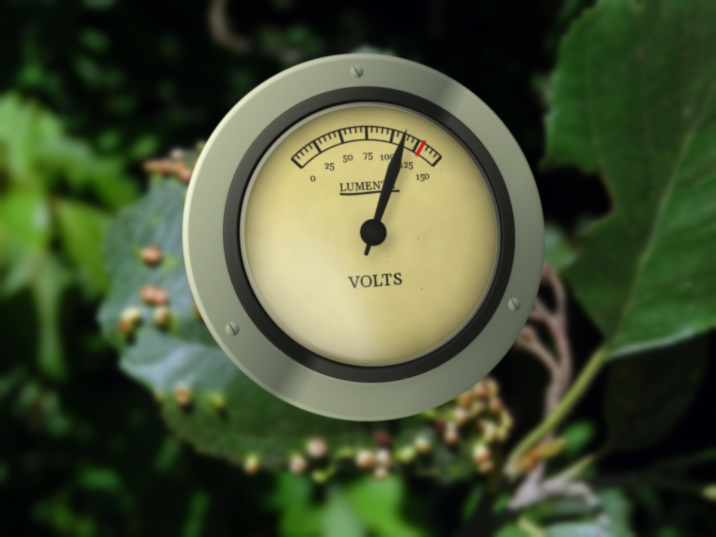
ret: 110 (V)
